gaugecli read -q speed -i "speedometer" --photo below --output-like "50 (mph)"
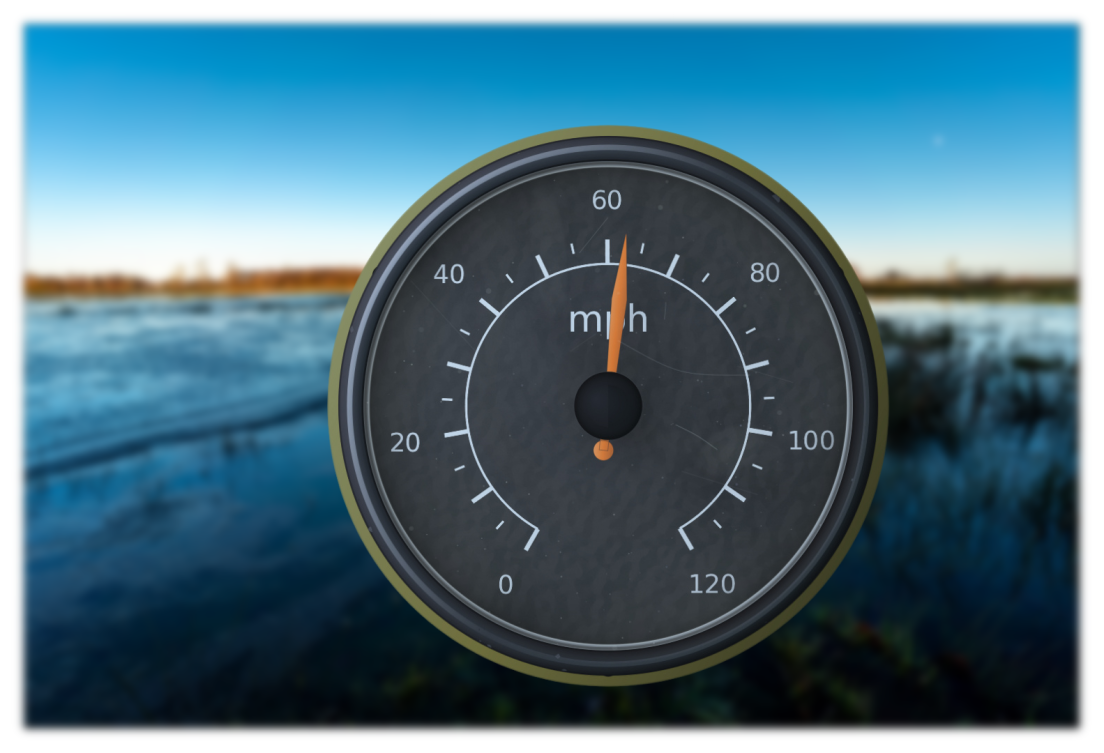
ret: 62.5 (mph)
